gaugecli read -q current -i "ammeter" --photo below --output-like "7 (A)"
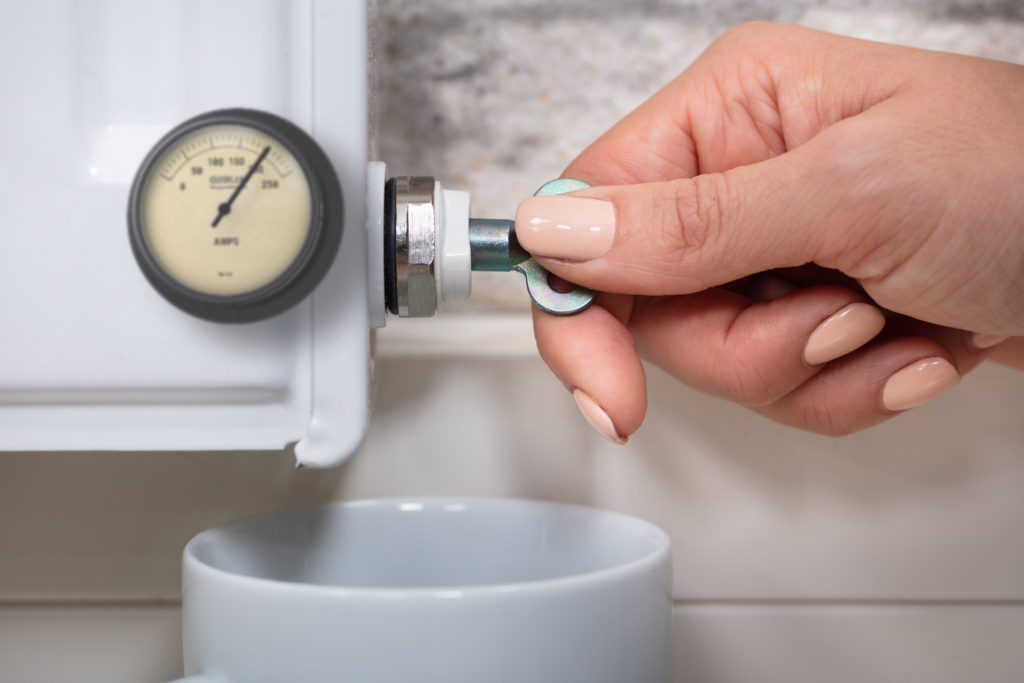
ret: 200 (A)
